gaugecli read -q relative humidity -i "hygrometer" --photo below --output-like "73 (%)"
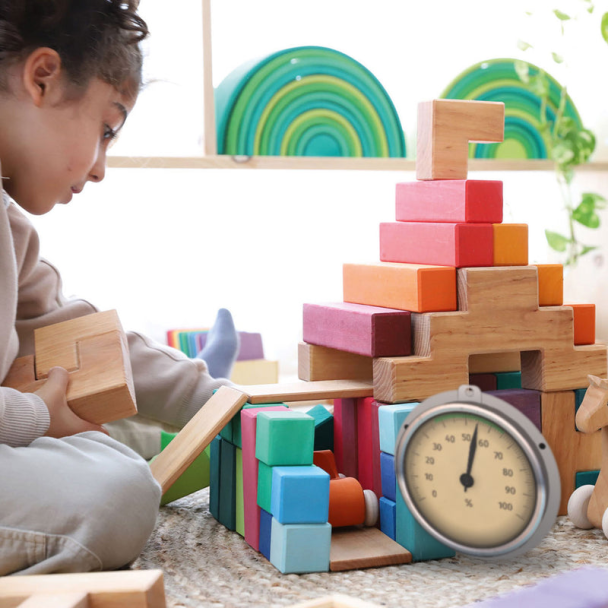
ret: 55 (%)
